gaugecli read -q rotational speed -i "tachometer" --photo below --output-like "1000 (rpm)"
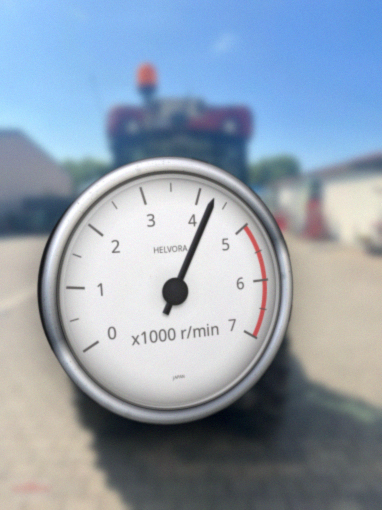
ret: 4250 (rpm)
